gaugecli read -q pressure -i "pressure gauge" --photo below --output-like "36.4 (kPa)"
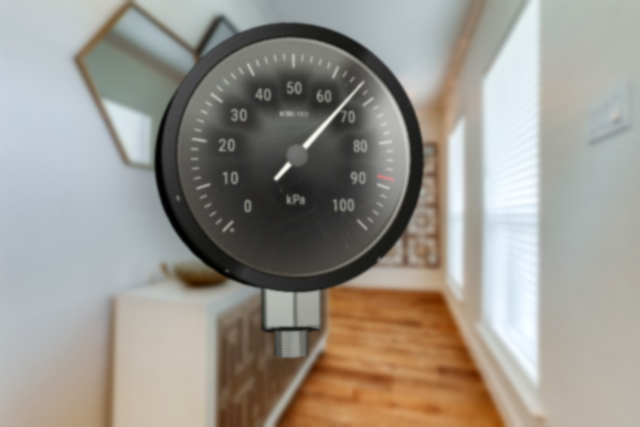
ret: 66 (kPa)
